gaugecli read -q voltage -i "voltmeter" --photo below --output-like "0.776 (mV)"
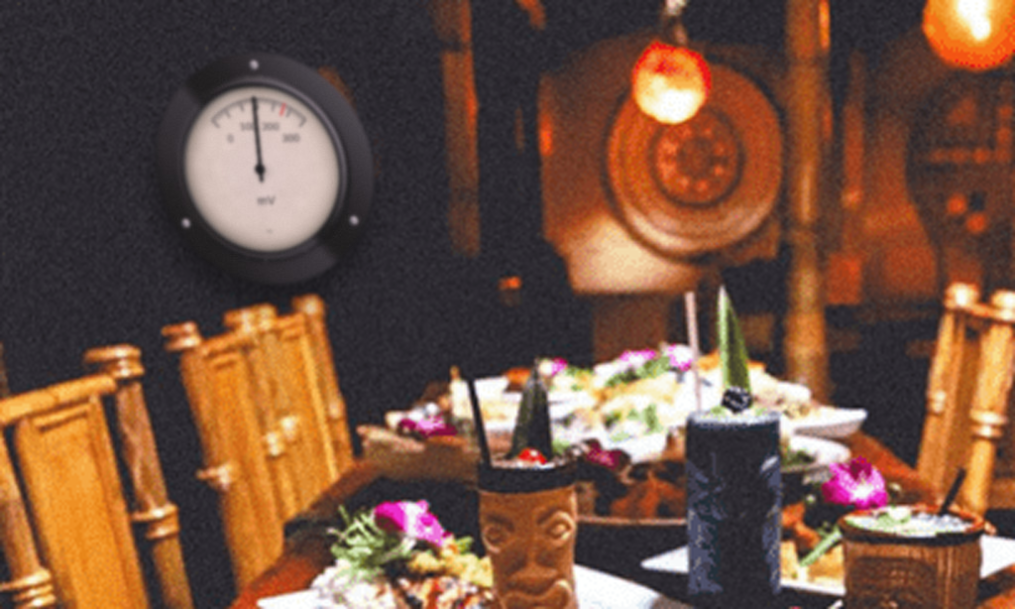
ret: 150 (mV)
